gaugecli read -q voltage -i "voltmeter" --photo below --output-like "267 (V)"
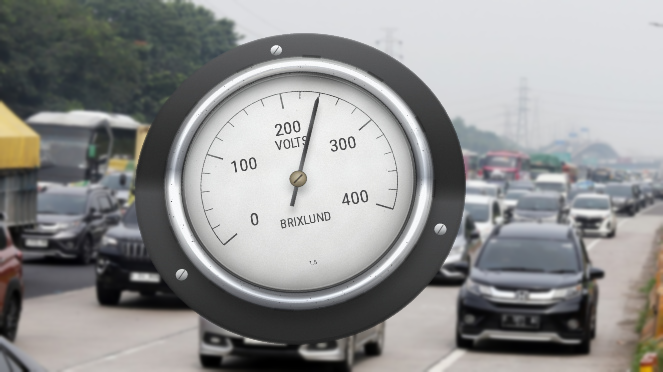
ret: 240 (V)
